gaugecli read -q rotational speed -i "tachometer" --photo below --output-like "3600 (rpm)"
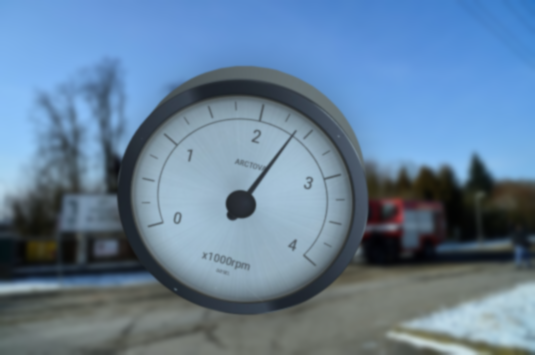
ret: 2375 (rpm)
